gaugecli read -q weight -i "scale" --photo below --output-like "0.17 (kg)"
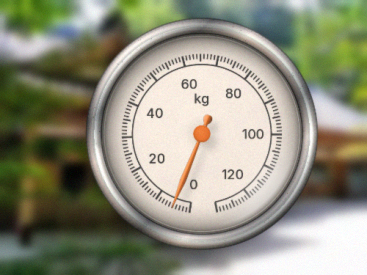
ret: 5 (kg)
